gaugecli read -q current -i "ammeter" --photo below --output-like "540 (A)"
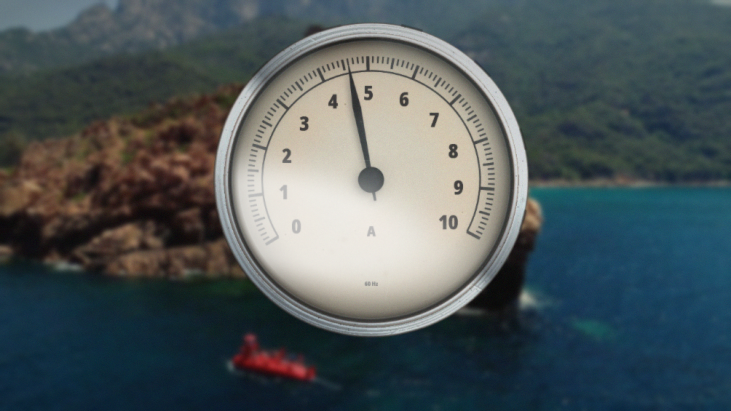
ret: 4.6 (A)
